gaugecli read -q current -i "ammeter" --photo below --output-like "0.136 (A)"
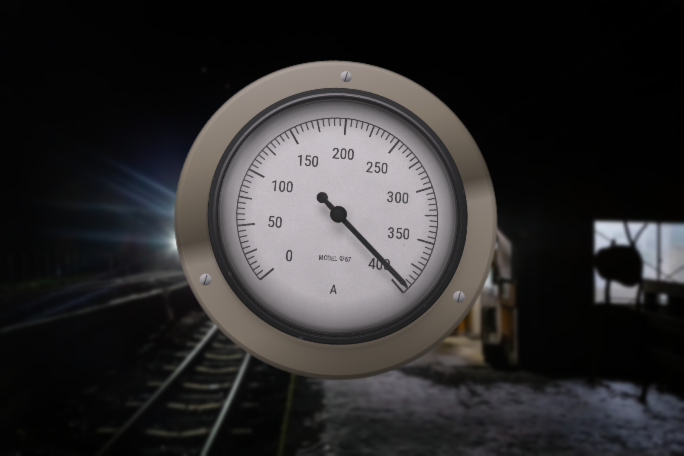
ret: 395 (A)
